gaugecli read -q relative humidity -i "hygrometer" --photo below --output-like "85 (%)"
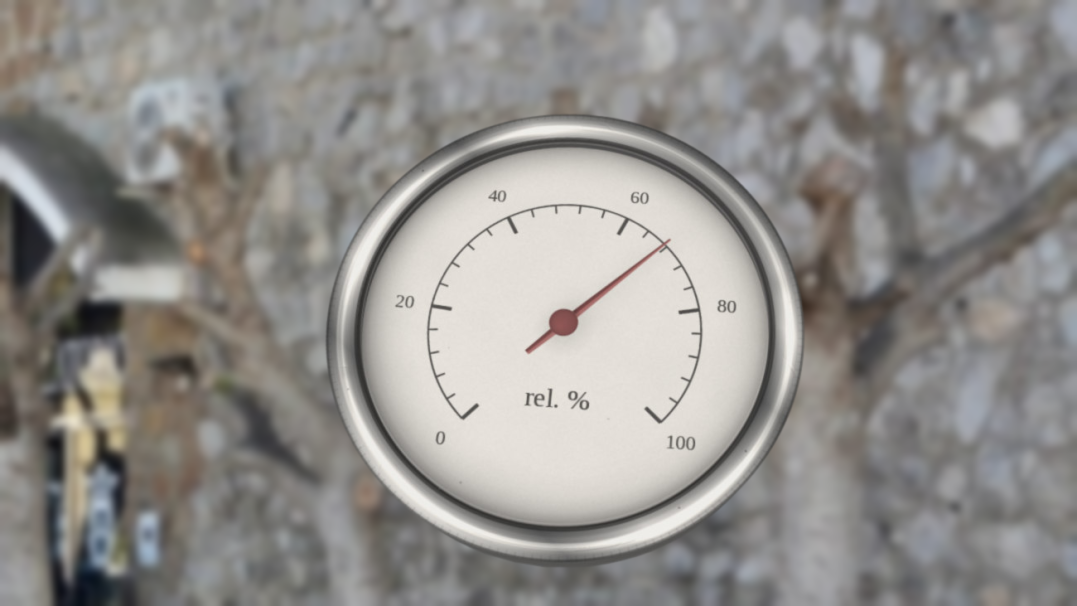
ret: 68 (%)
